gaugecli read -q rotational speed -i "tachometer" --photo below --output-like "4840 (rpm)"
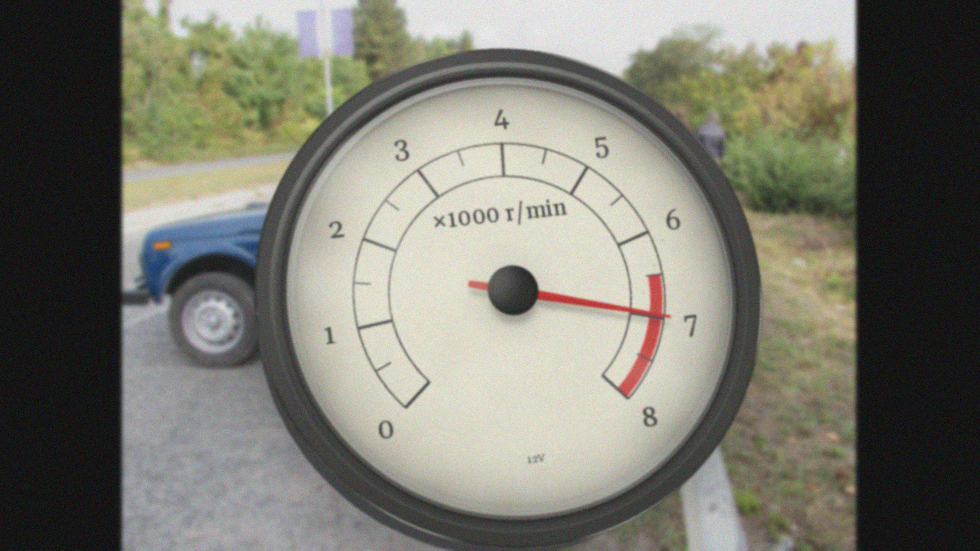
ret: 7000 (rpm)
